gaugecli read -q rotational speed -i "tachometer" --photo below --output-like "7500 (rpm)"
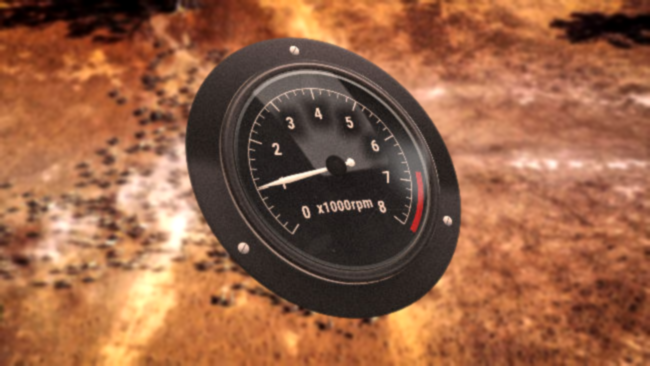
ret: 1000 (rpm)
